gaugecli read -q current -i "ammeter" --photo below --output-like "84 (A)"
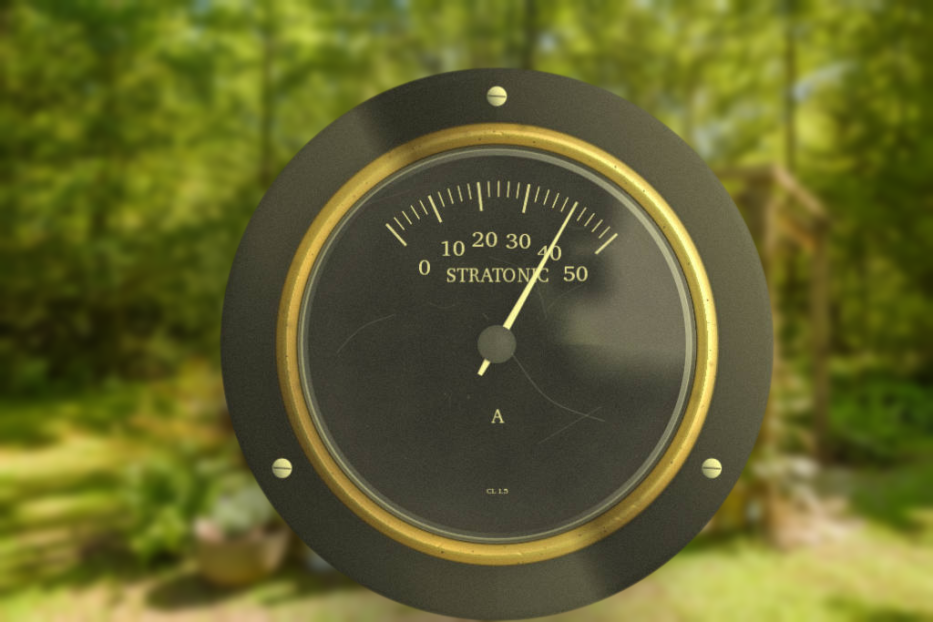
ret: 40 (A)
